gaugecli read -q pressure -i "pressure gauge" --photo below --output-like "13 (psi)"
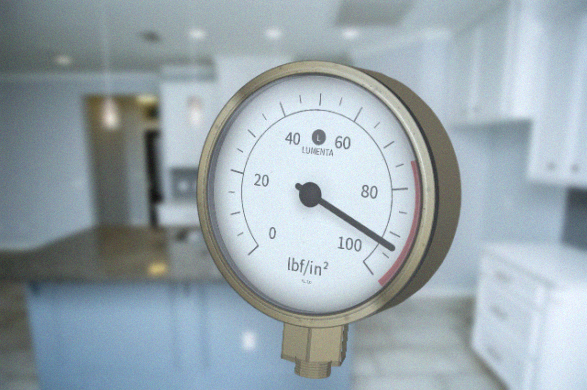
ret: 92.5 (psi)
